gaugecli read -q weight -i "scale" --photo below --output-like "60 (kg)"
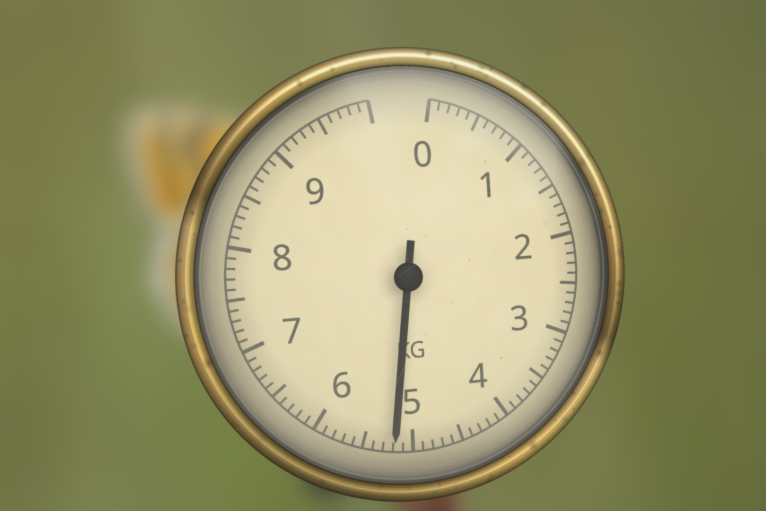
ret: 5.2 (kg)
